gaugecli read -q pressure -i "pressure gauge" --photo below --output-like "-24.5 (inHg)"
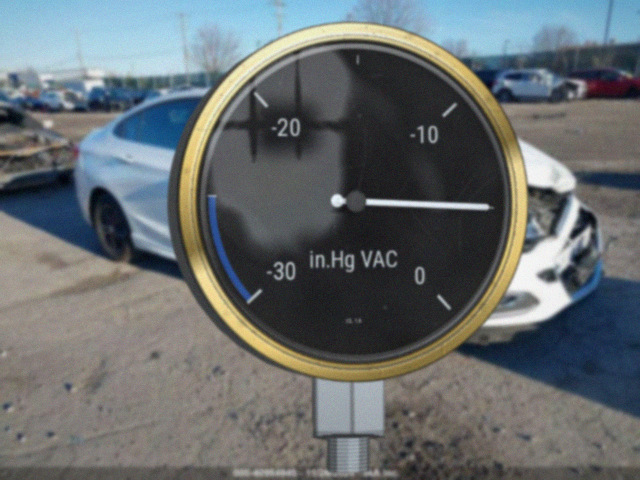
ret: -5 (inHg)
